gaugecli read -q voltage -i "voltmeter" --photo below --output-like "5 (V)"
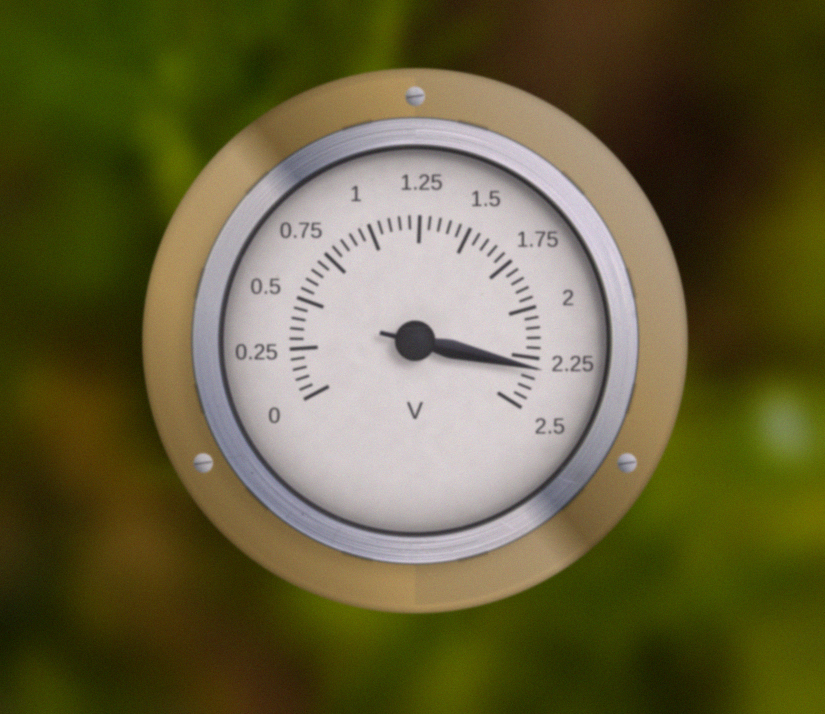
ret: 2.3 (V)
